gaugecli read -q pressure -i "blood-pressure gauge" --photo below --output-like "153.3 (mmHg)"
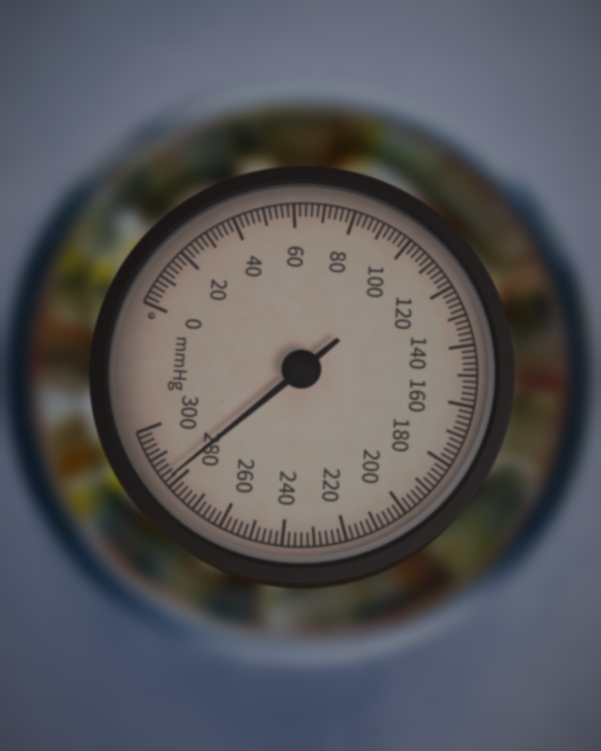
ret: 282 (mmHg)
